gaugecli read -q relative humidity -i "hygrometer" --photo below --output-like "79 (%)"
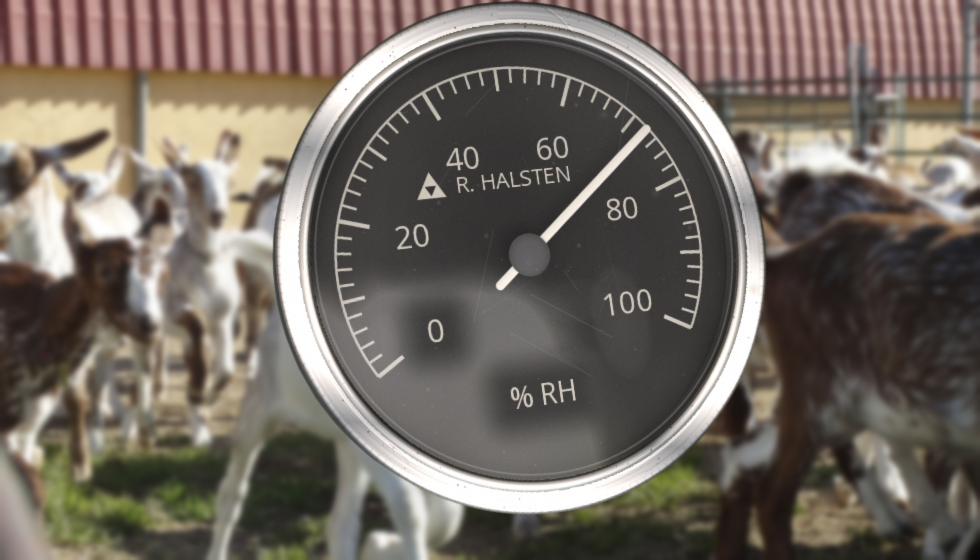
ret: 72 (%)
